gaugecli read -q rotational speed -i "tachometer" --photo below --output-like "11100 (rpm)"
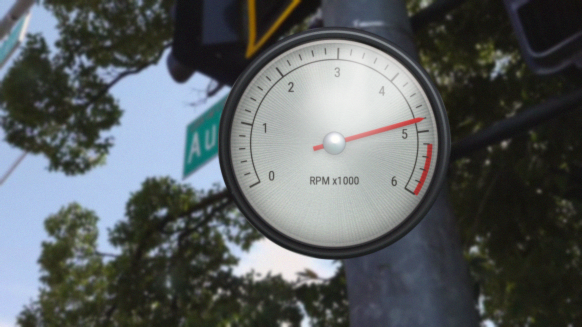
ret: 4800 (rpm)
